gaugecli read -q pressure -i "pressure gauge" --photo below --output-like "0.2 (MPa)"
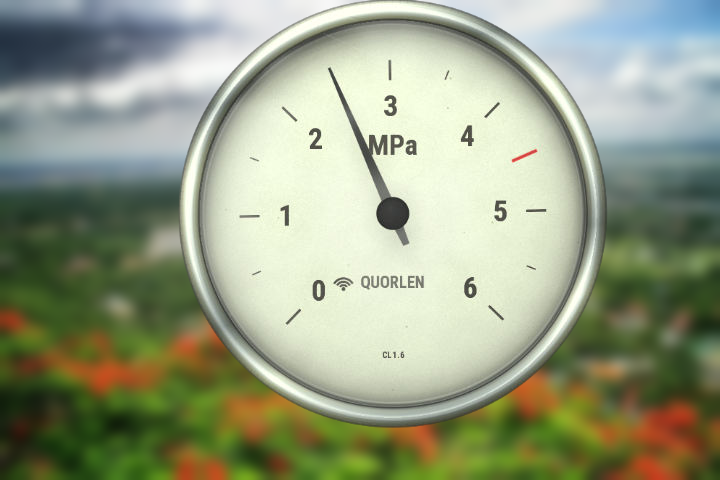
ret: 2.5 (MPa)
